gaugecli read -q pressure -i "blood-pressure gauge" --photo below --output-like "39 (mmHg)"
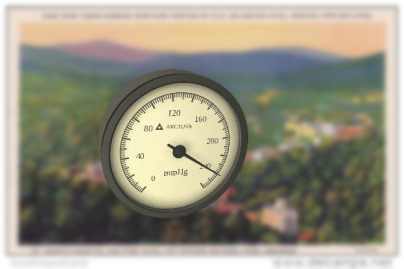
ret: 240 (mmHg)
